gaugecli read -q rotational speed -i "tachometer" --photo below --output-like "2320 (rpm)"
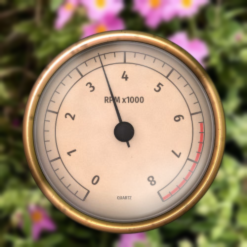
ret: 3500 (rpm)
